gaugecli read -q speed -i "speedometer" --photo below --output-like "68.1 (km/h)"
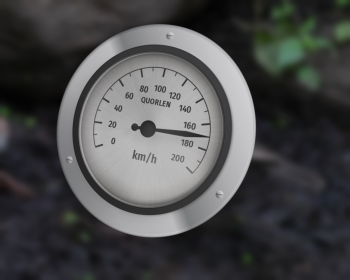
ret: 170 (km/h)
